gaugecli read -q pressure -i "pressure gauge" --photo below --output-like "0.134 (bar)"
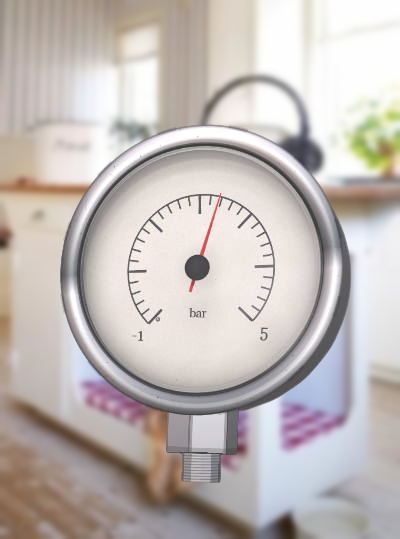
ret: 2.4 (bar)
